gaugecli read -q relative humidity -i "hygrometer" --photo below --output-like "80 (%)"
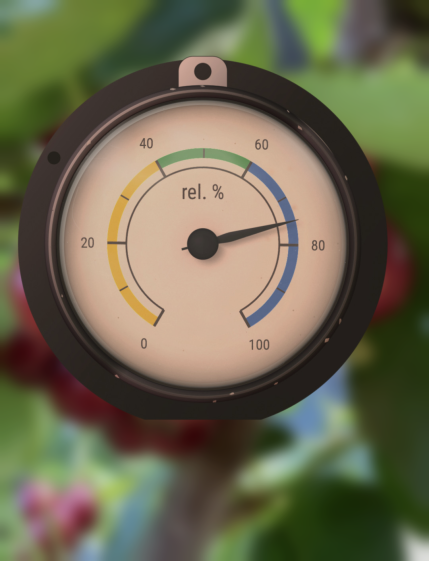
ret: 75 (%)
